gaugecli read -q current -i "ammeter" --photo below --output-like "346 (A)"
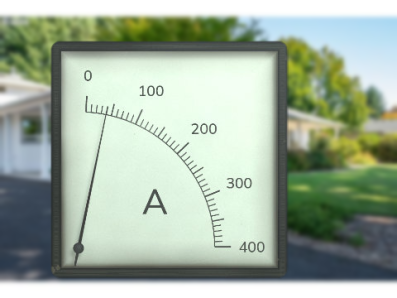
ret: 40 (A)
